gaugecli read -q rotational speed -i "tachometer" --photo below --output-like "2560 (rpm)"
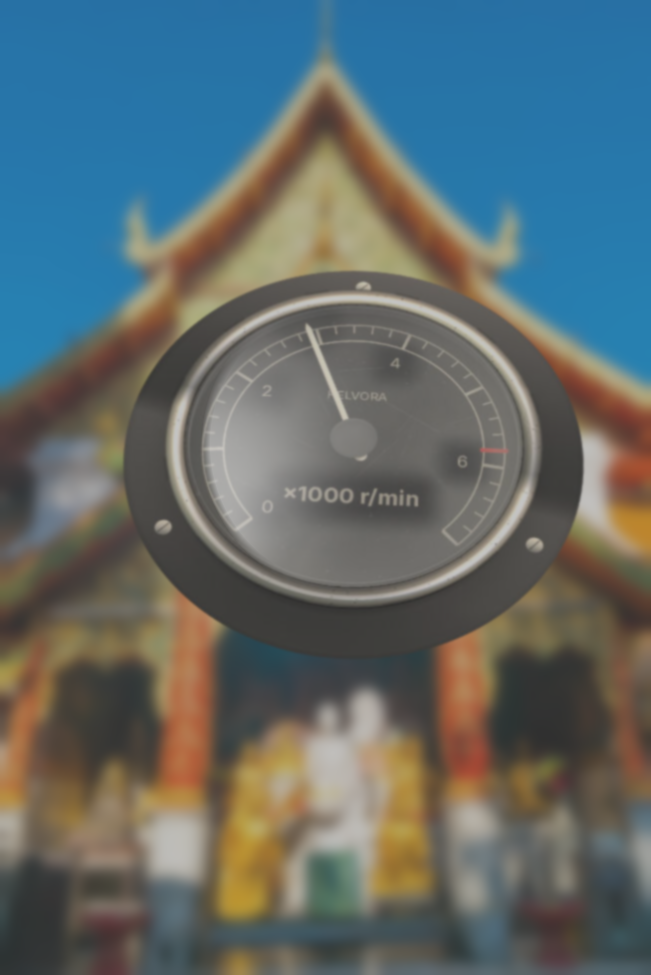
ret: 2900 (rpm)
